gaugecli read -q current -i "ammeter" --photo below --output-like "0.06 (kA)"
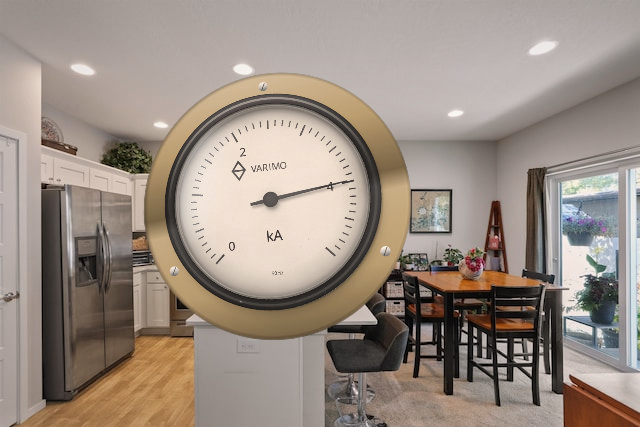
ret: 4 (kA)
